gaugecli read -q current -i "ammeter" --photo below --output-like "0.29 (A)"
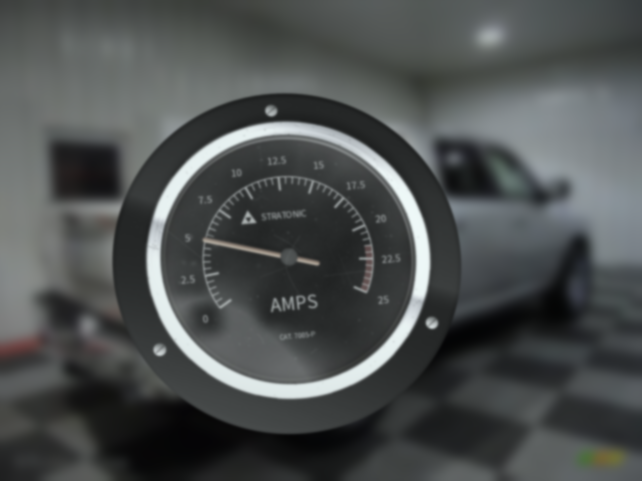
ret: 5 (A)
